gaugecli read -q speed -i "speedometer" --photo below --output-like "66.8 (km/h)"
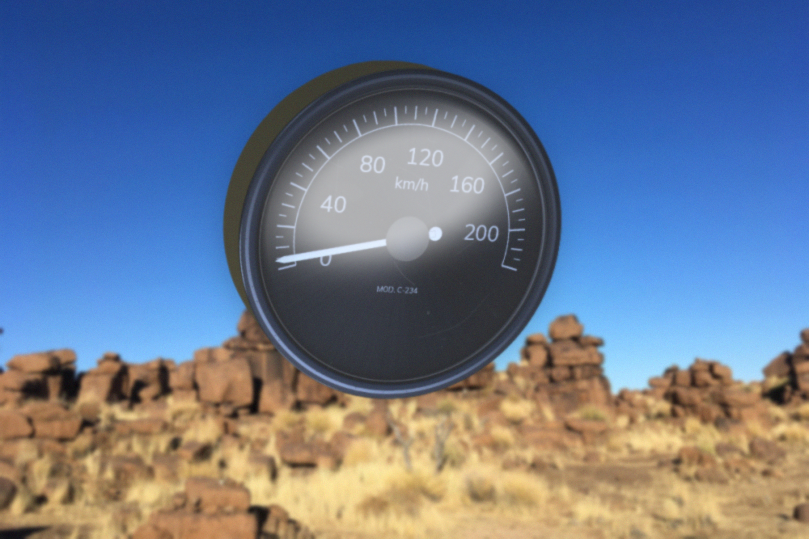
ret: 5 (km/h)
